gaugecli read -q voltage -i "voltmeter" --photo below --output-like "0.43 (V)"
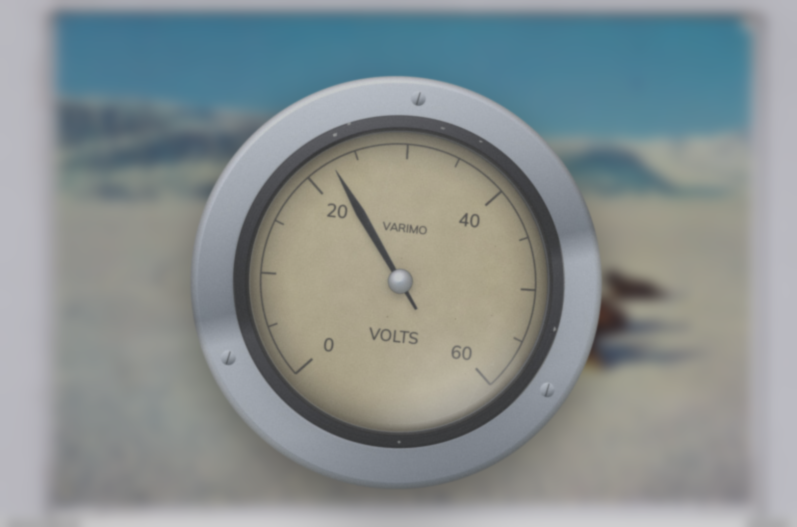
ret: 22.5 (V)
